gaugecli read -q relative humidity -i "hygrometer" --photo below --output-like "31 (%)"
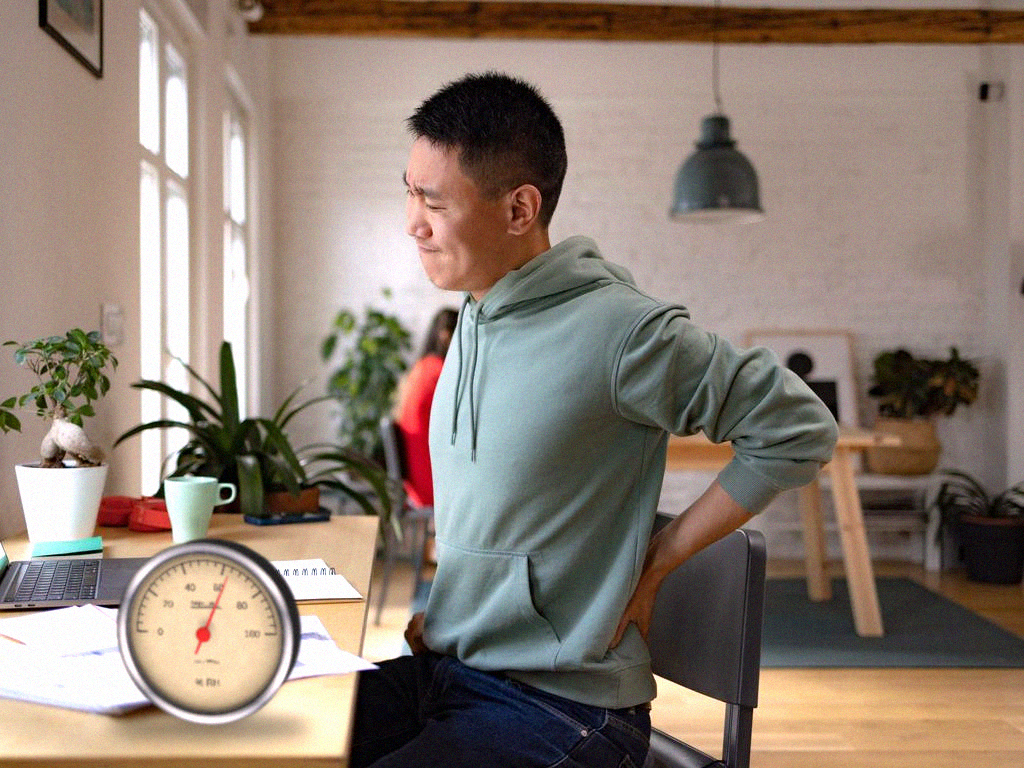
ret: 64 (%)
